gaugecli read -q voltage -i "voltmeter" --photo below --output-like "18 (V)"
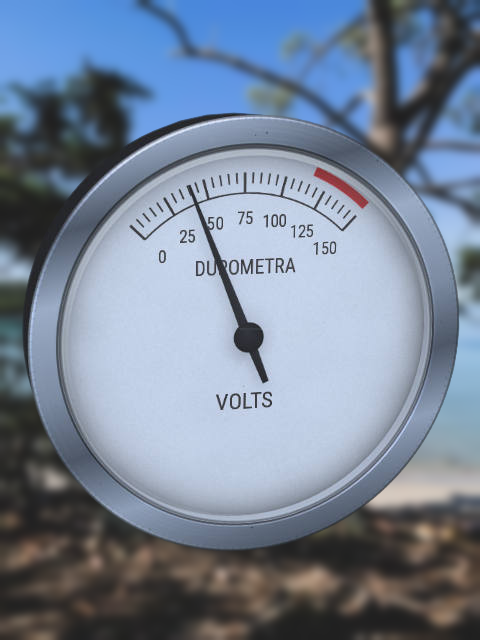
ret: 40 (V)
